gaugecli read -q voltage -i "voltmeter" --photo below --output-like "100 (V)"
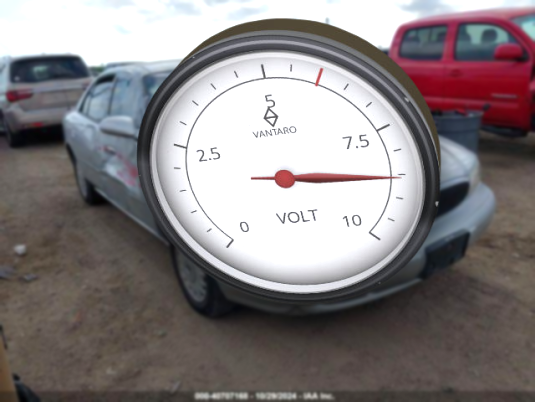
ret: 8.5 (V)
